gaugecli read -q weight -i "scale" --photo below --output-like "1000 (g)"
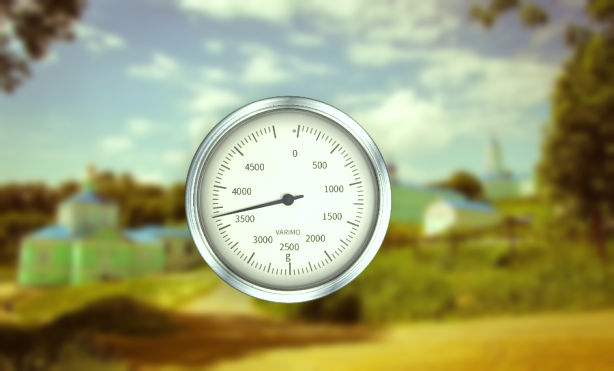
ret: 3650 (g)
